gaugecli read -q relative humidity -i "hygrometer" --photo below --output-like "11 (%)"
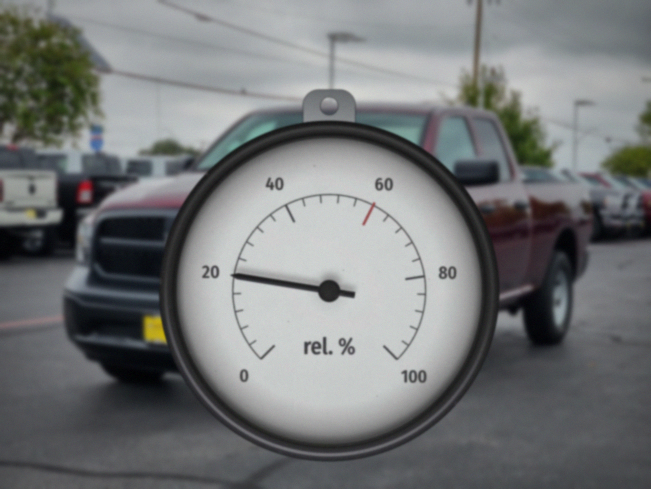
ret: 20 (%)
